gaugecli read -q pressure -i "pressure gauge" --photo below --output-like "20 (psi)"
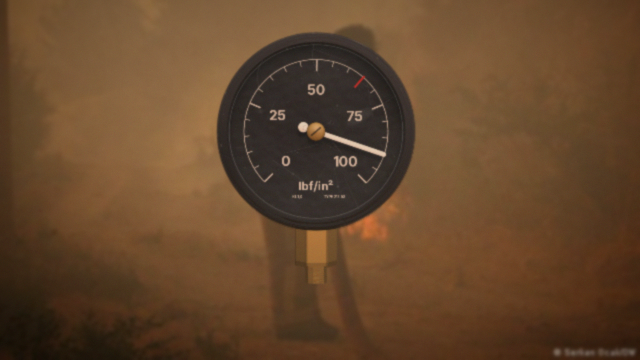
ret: 90 (psi)
